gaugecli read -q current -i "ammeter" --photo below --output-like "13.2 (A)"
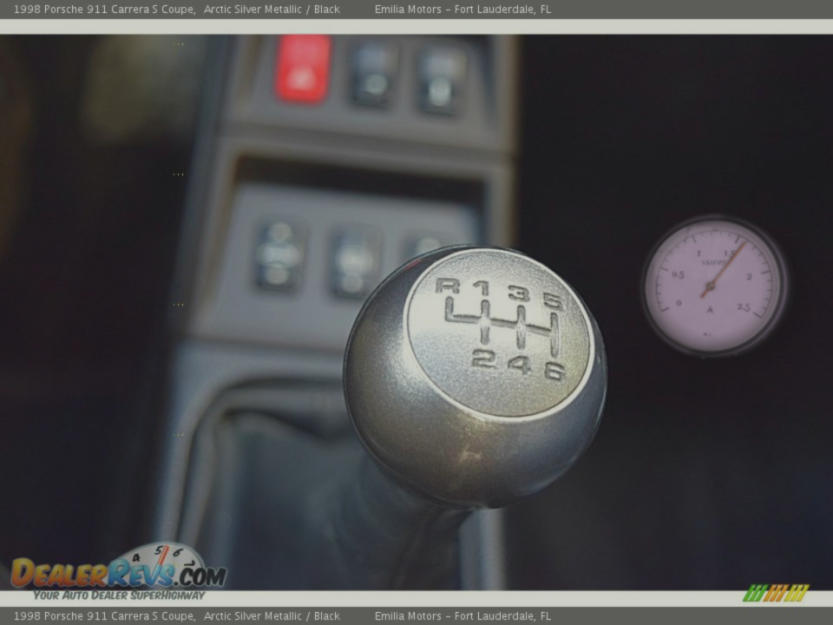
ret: 1.6 (A)
